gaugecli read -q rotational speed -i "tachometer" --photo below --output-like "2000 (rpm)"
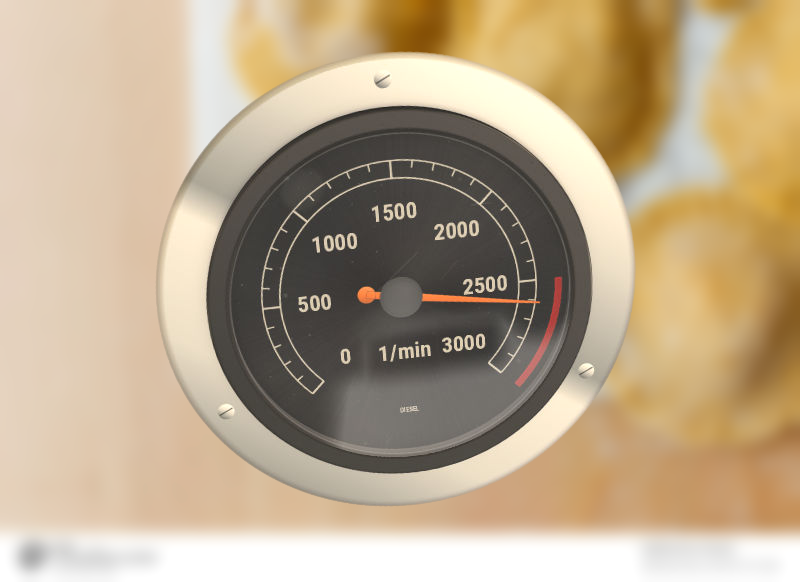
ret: 2600 (rpm)
